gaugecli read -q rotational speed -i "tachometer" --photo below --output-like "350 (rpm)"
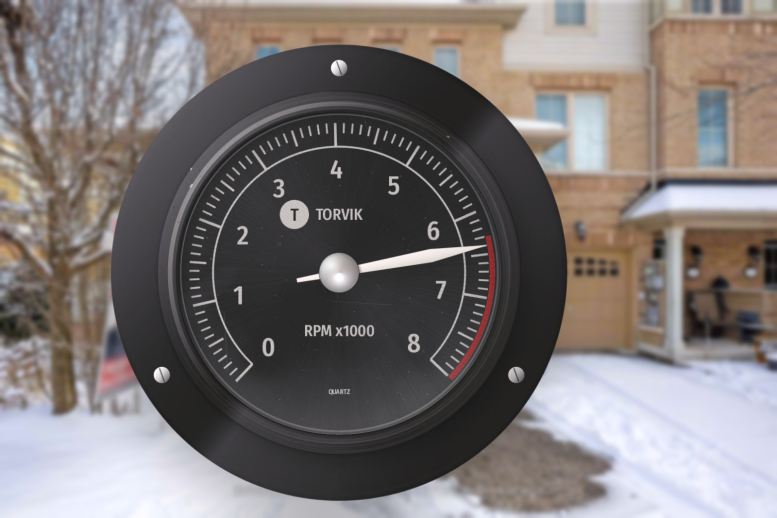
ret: 6400 (rpm)
